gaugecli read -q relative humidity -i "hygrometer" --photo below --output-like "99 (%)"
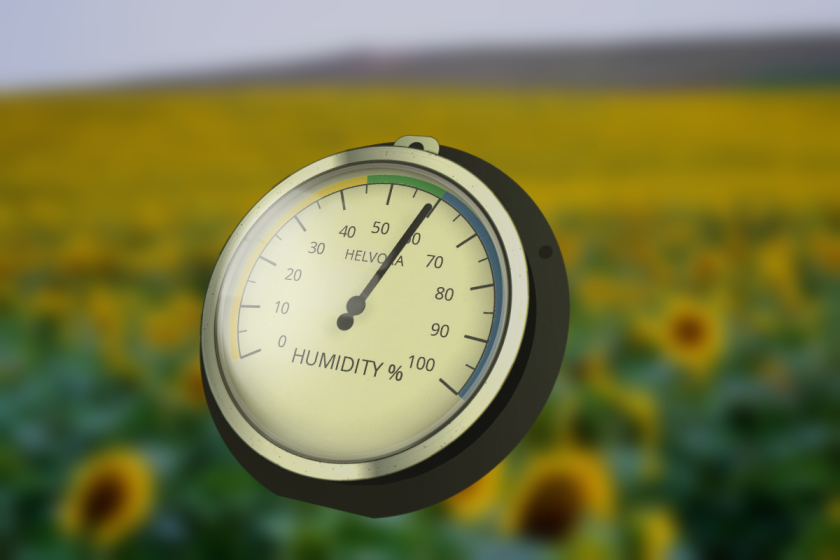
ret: 60 (%)
